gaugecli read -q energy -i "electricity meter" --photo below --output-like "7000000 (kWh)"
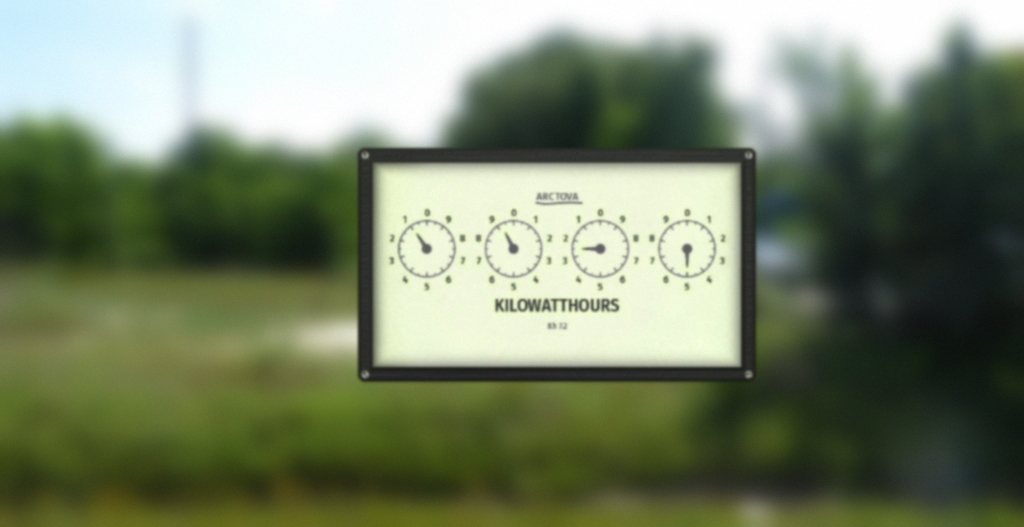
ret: 925 (kWh)
